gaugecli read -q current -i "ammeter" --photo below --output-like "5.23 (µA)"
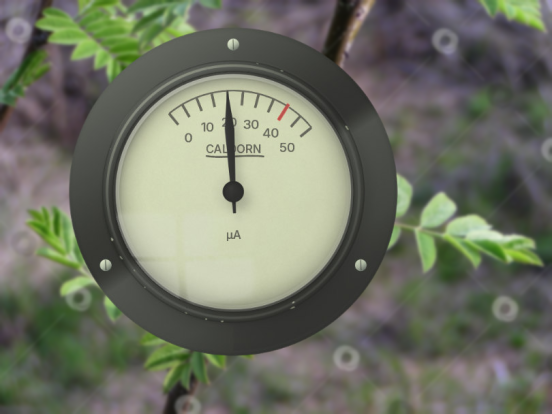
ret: 20 (µA)
